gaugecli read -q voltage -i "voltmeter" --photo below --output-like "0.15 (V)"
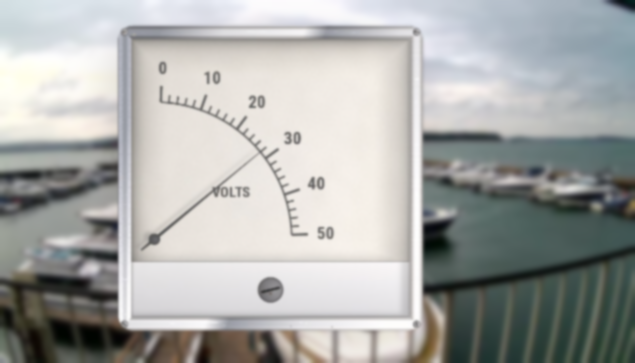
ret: 28 (V)
